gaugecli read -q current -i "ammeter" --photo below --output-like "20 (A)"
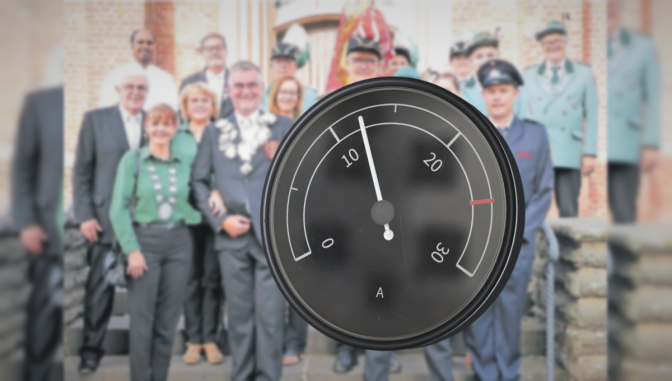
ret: 12.5 (A)
